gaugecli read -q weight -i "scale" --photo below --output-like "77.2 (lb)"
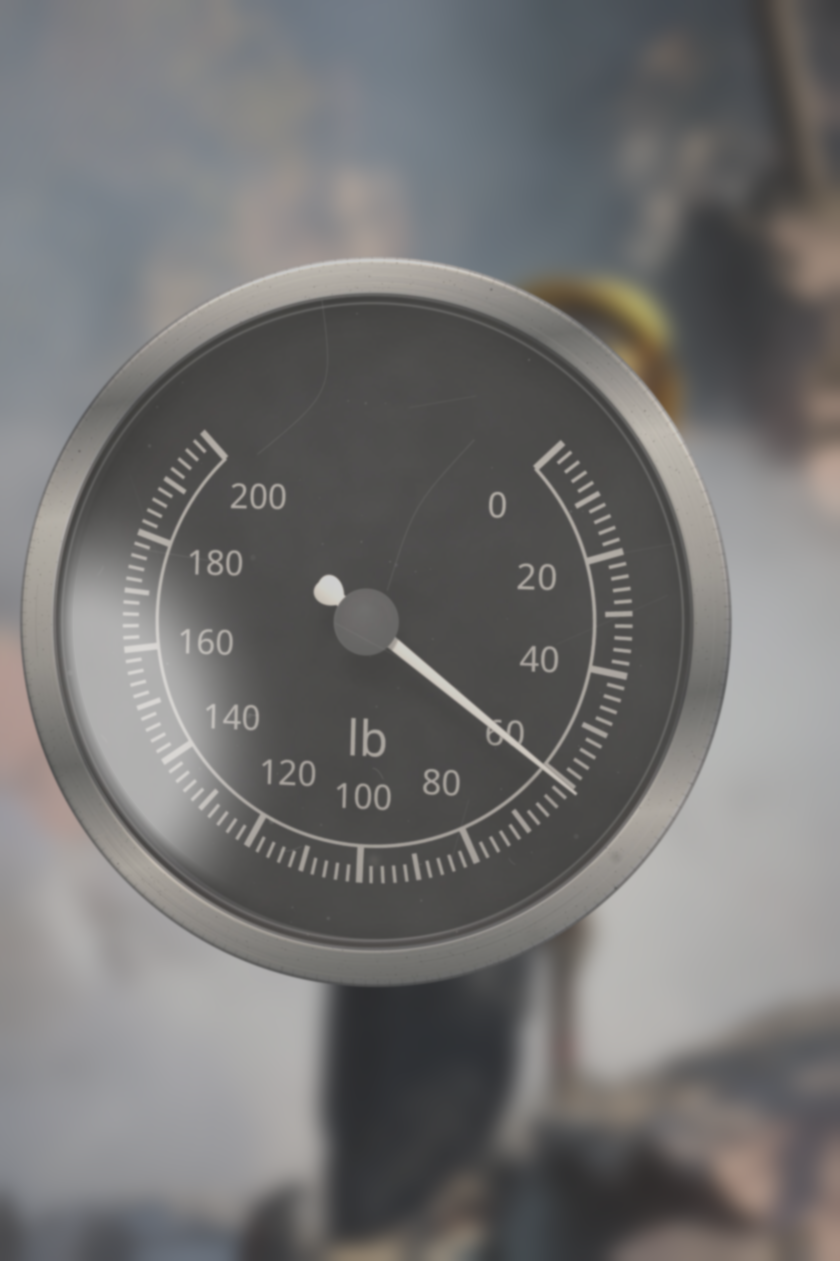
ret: 60 (lb)
